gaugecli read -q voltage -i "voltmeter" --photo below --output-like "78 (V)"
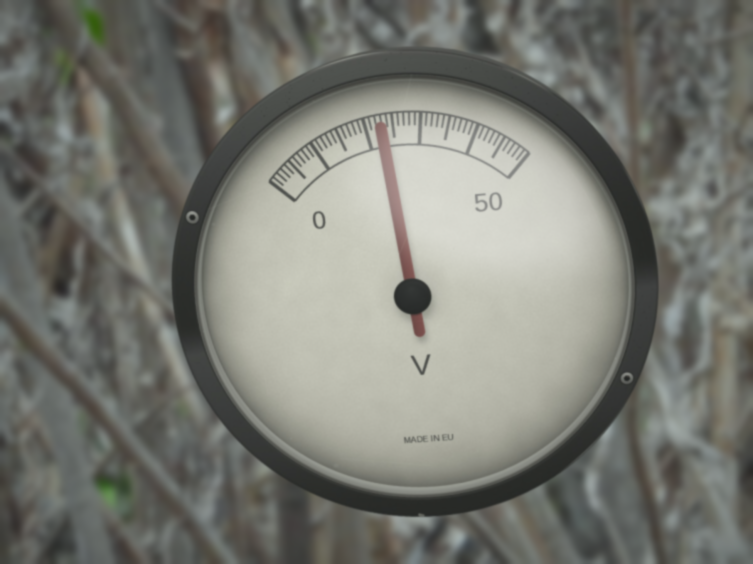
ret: 23 (V)
